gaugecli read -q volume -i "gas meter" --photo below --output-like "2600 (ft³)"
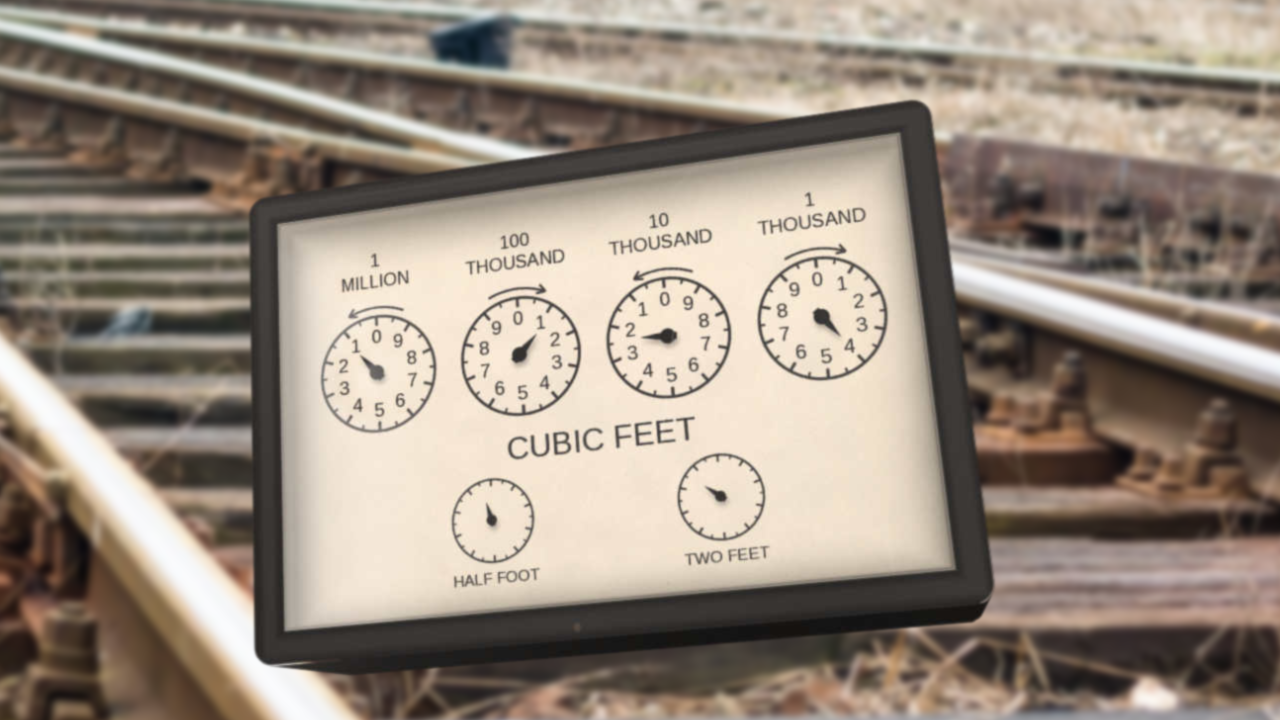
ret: 112400 (ft³)
